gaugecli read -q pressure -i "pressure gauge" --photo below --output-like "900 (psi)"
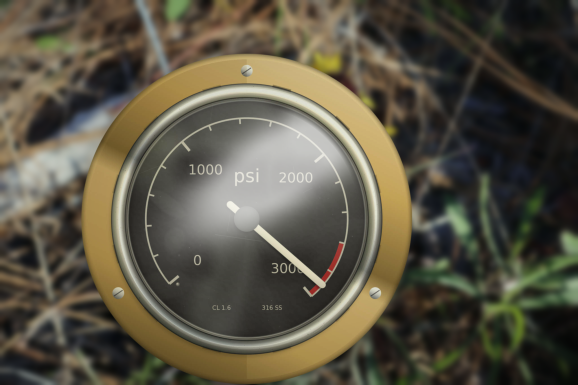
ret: 2900 (psi)
